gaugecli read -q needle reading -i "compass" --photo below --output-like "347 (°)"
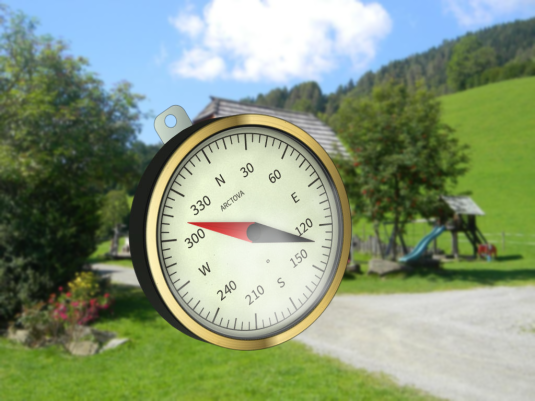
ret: 312.5 (°)
